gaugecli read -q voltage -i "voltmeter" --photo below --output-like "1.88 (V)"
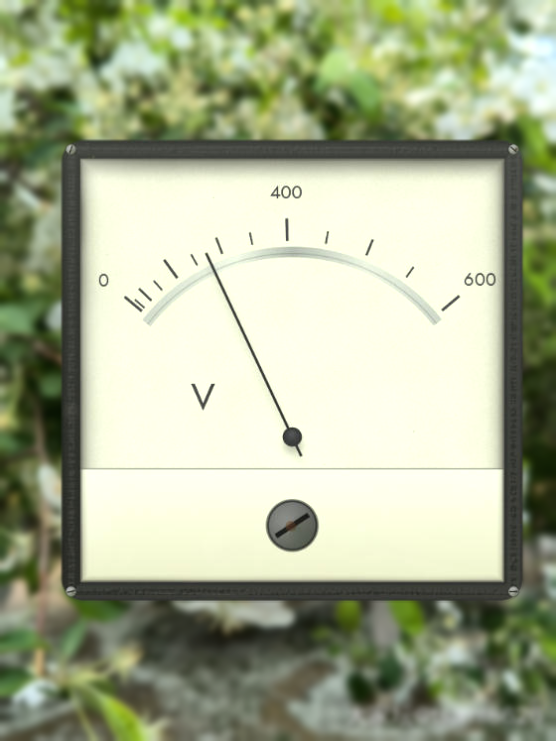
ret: 275 (V)
